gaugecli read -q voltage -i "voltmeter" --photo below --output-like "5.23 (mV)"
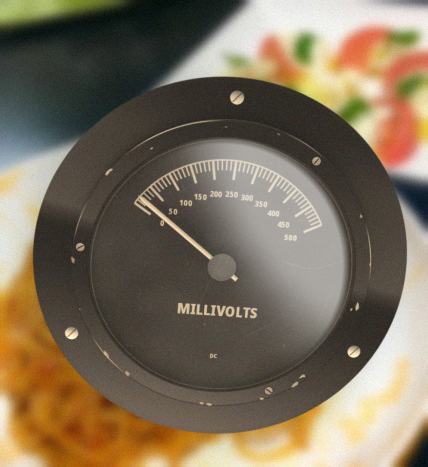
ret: 20 (mV)
